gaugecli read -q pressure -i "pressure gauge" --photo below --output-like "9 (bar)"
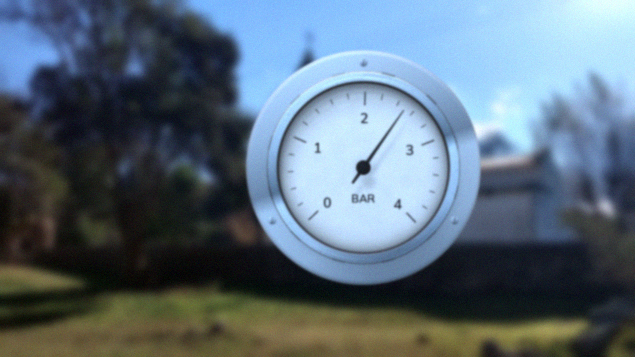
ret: 2.5 (bar)
